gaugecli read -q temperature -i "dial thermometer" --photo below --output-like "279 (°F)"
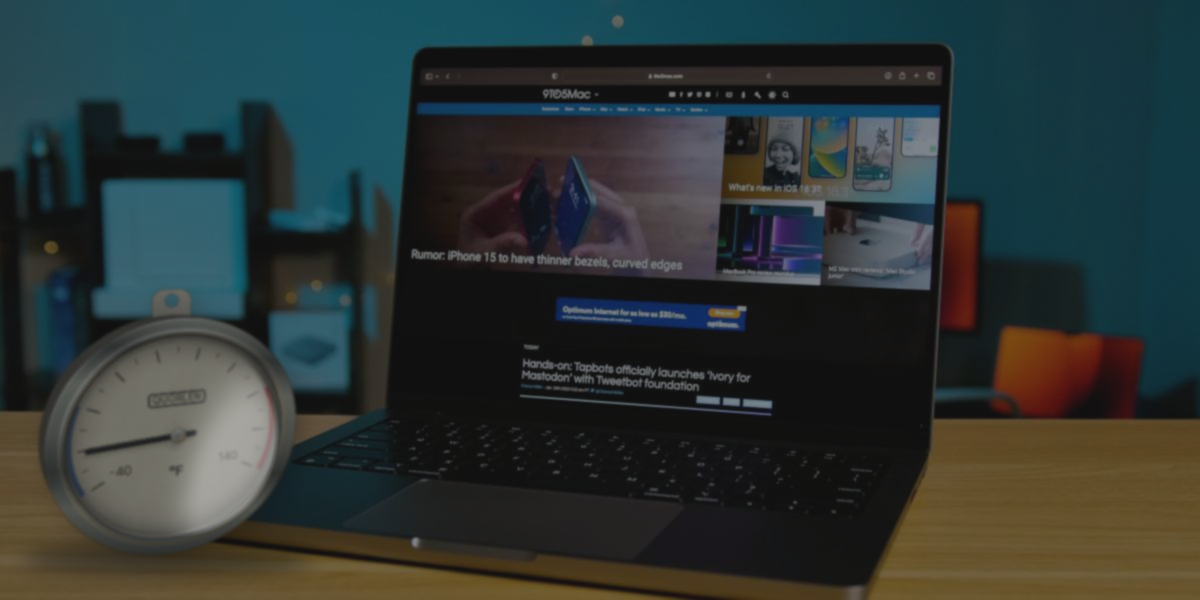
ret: -20 (°F)
